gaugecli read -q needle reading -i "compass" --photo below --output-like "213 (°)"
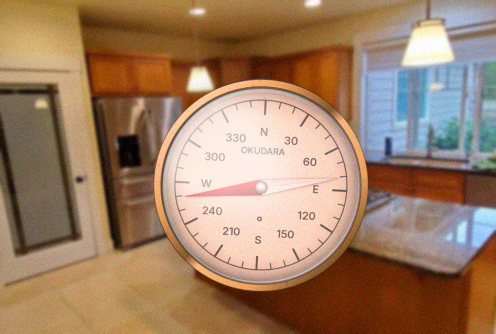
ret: 260 (°)
